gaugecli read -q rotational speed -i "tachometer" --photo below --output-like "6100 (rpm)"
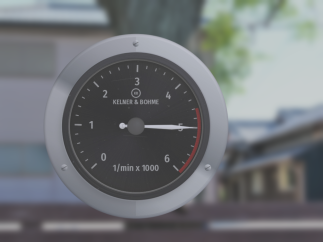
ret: 5000 (rpm)
